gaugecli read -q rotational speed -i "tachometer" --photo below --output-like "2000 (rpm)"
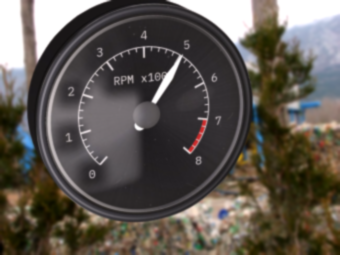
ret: 5000 (rpm)
